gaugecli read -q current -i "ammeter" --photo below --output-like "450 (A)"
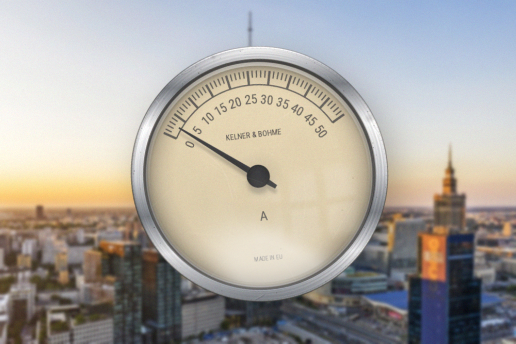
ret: 3 (A)
